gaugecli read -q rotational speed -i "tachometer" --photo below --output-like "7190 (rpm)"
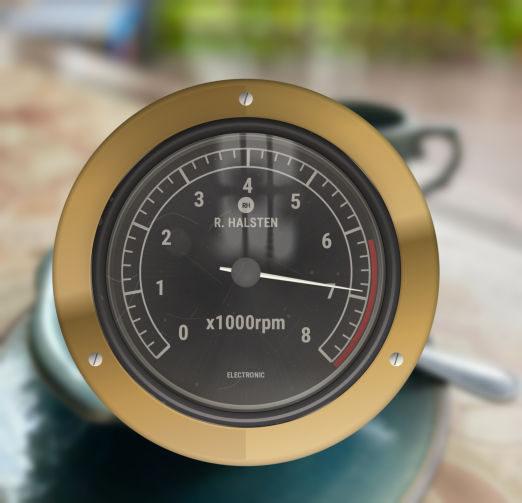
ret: 6900 (rpm)
